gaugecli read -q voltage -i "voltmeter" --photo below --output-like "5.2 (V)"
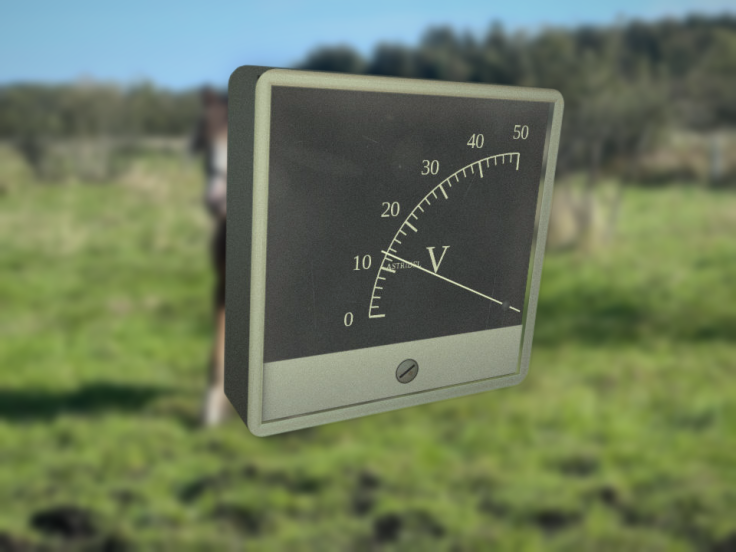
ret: 13 (V)
